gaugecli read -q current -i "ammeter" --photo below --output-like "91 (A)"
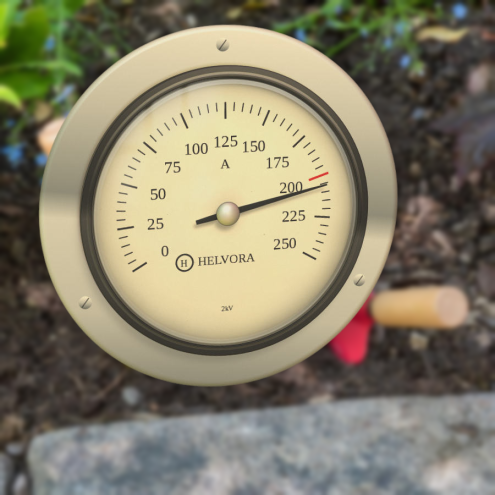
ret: 205 (A)
